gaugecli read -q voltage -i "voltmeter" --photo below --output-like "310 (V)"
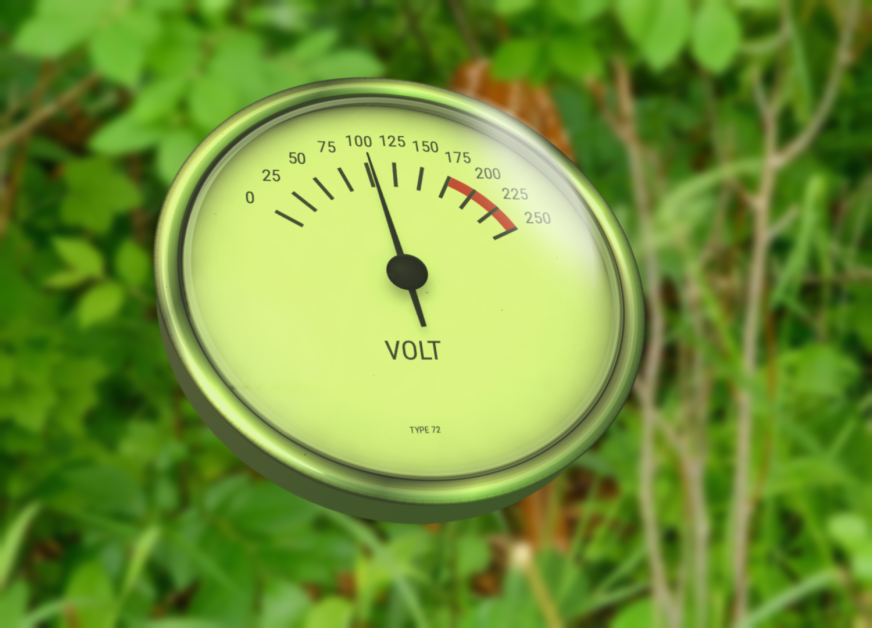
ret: 100 (V)
